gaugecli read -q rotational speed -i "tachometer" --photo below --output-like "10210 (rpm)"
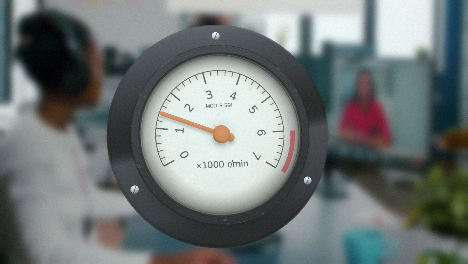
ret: 1400 (rpm)
